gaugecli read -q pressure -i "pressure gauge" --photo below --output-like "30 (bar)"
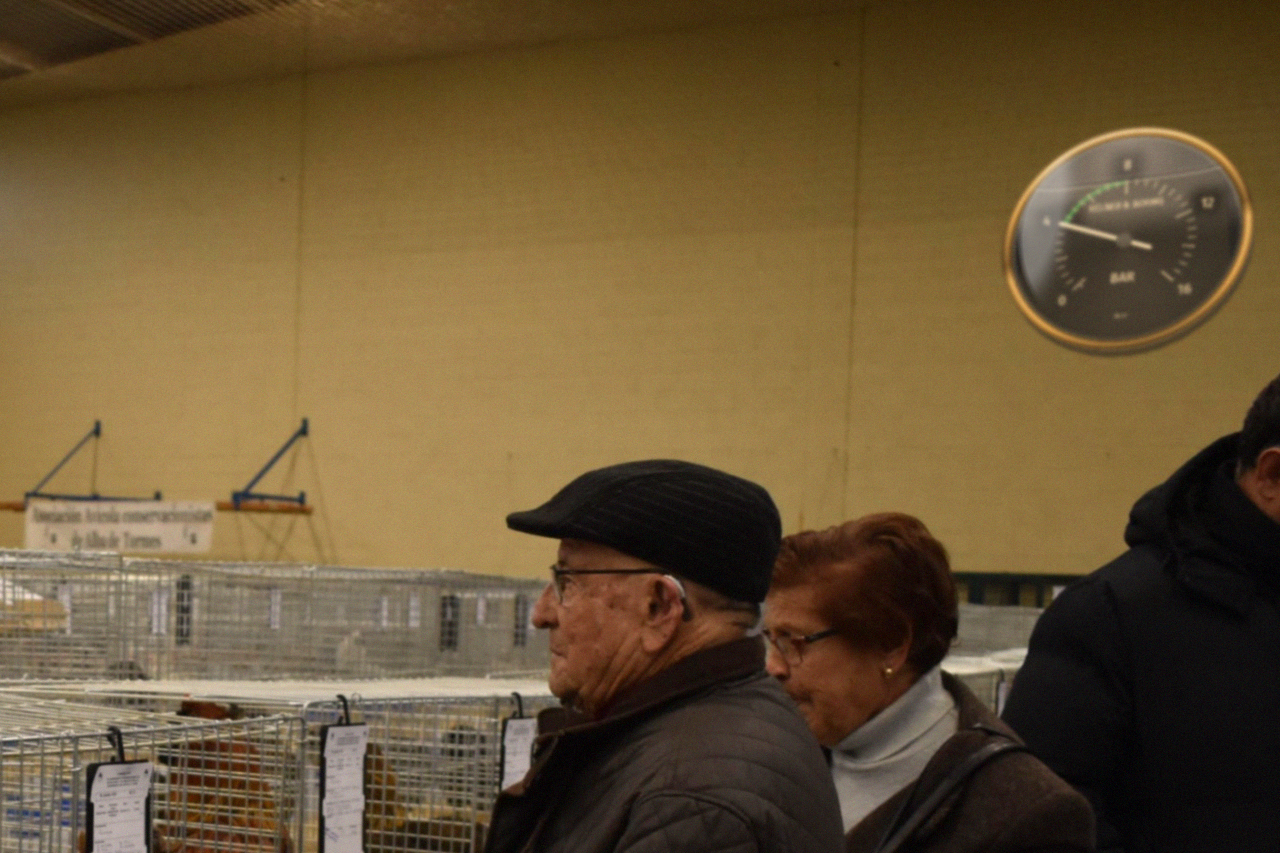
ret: 4 (bar)
